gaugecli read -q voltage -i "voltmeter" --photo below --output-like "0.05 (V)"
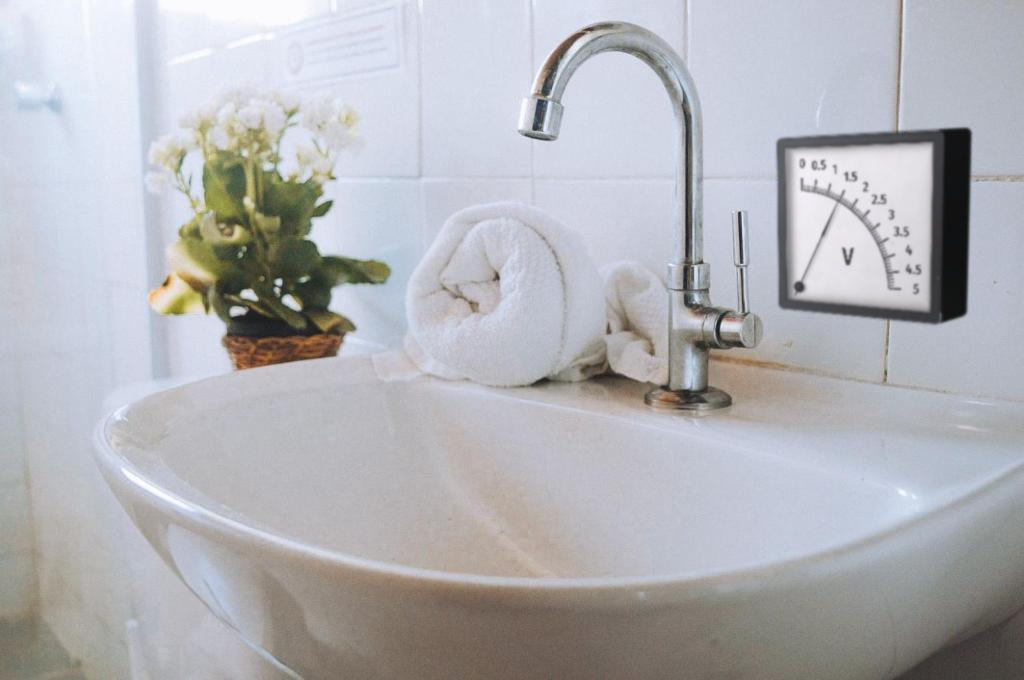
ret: 1.5 (V)
